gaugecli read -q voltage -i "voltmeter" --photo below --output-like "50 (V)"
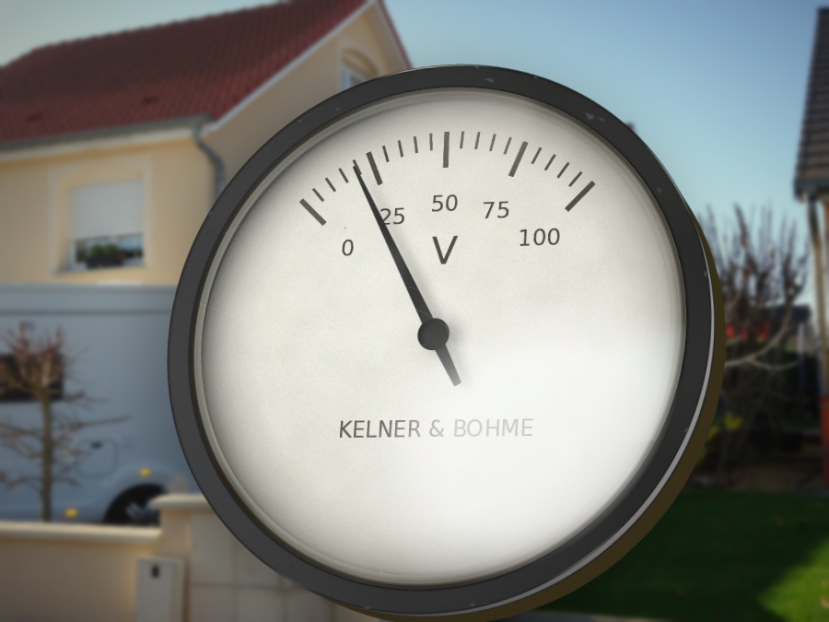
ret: 20 (V)
